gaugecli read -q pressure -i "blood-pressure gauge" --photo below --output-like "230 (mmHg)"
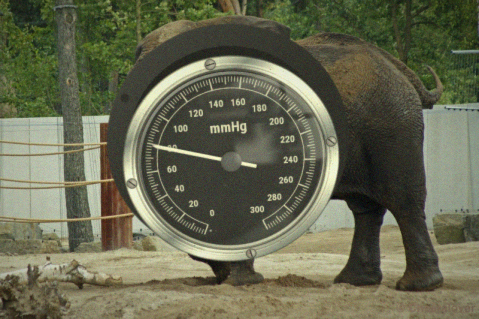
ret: 80 (mmHg)
